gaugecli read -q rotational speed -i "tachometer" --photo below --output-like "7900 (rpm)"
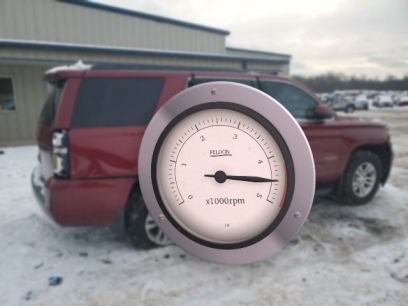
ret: 4500 (rpm)
